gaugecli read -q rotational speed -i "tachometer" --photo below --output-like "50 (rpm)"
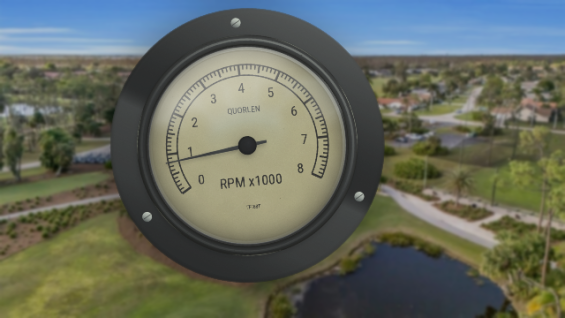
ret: 800 (rpm)
